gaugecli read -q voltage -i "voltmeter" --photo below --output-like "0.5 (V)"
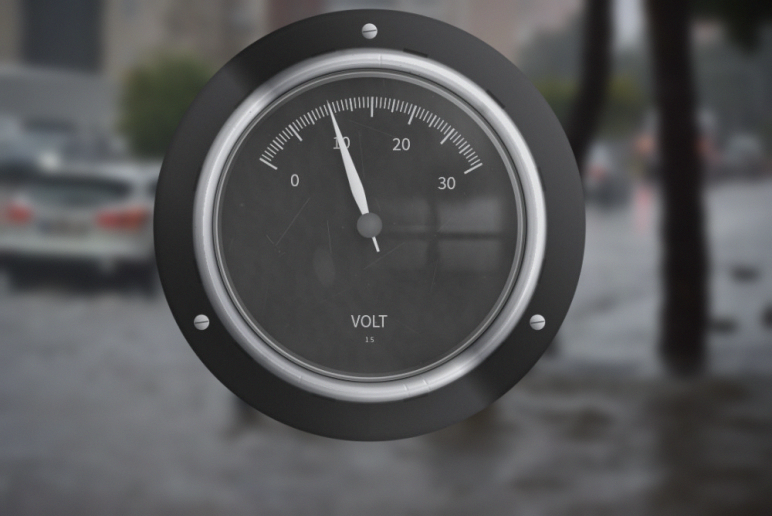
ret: 10 (V)
